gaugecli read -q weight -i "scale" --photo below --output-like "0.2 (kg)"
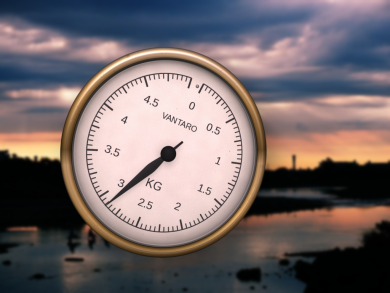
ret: 2.9 (kg)
